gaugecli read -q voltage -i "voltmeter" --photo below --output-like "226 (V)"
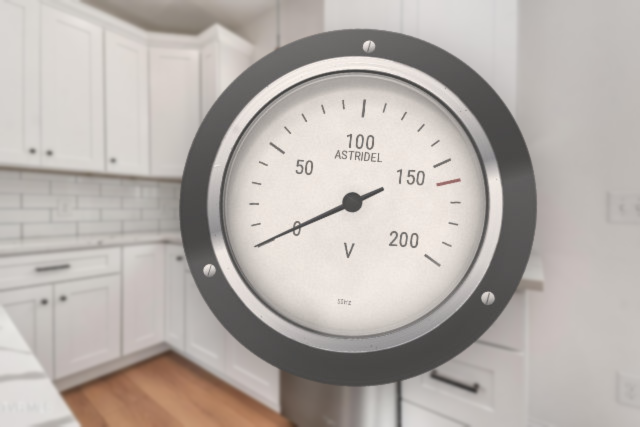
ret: 0 (V)
